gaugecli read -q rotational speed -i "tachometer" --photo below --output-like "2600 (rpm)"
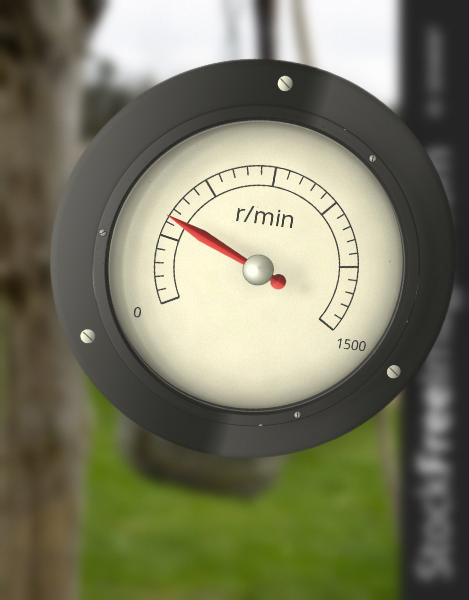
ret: 325 (rpm)
